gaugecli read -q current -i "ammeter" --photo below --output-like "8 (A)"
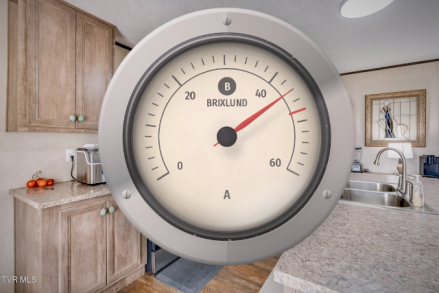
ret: 44 (A)
